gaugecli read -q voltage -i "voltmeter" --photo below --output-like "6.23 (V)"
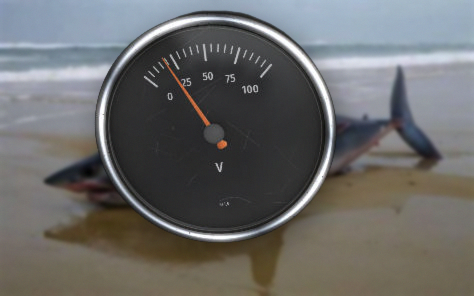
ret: 20 (V)
